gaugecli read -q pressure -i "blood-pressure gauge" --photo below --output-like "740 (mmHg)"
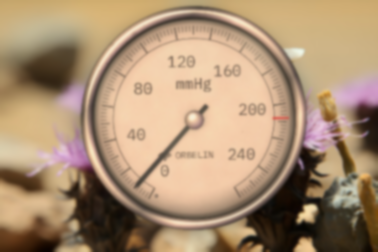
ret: 10 (mmHg)
